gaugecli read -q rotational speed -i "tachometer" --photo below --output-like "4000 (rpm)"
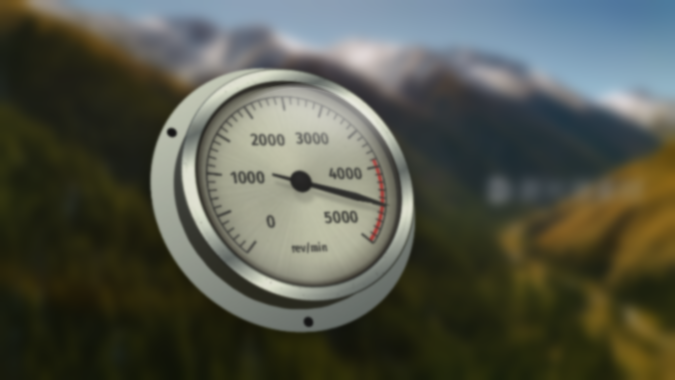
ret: 4500 (rpm)
